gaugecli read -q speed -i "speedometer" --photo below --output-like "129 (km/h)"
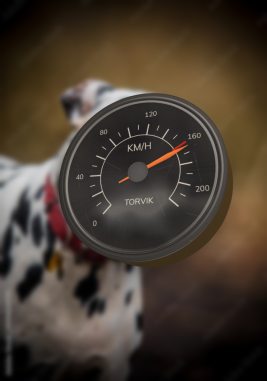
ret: 165 (km/h)
